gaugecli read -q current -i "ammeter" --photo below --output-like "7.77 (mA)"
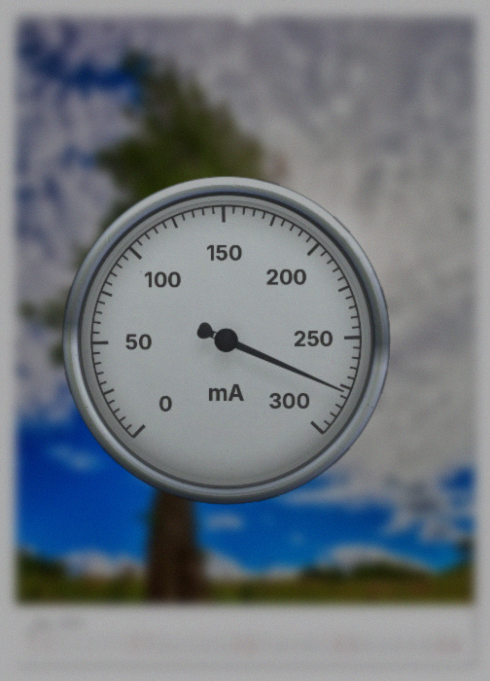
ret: 277.5 (mA)
